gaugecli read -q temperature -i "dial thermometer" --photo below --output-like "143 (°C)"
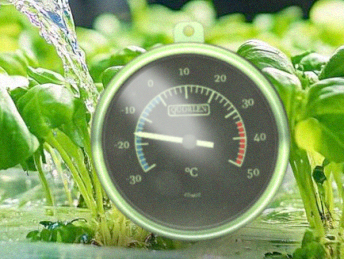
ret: -16 (°C)
